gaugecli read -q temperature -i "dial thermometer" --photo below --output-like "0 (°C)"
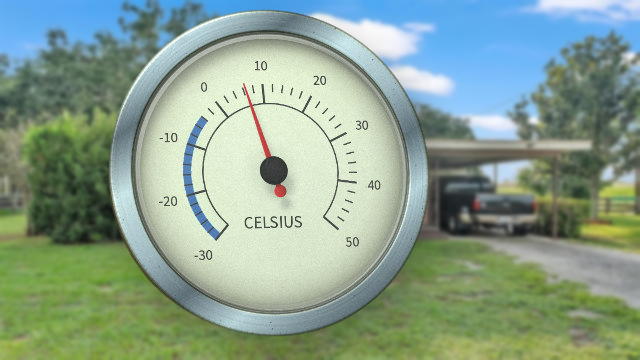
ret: 6 (°C)
